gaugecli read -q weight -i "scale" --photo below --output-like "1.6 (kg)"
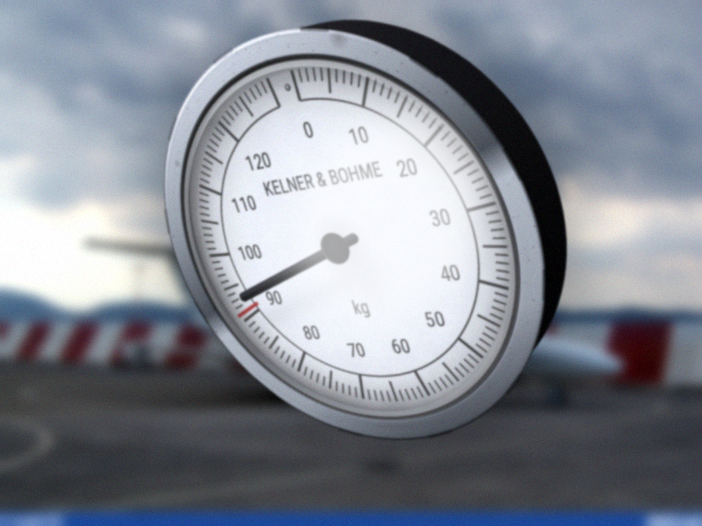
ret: 93 (kg)
